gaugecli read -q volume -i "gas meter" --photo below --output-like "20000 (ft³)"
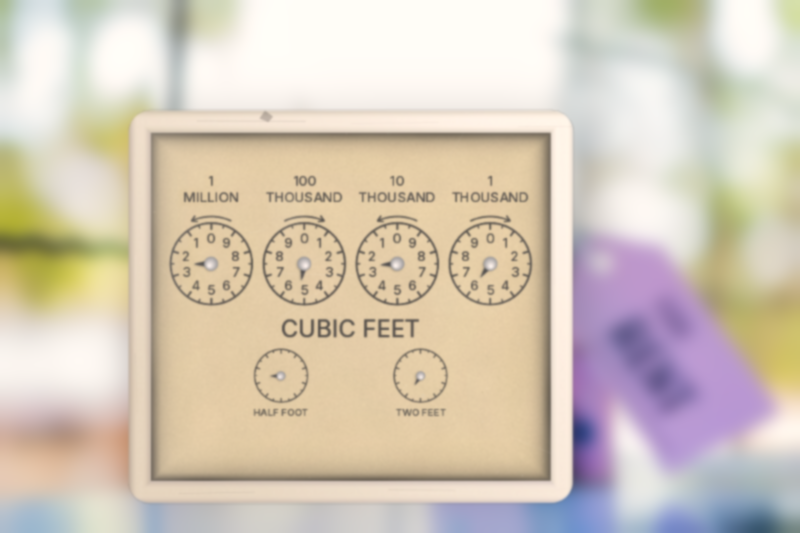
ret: 252600 (ft³)
